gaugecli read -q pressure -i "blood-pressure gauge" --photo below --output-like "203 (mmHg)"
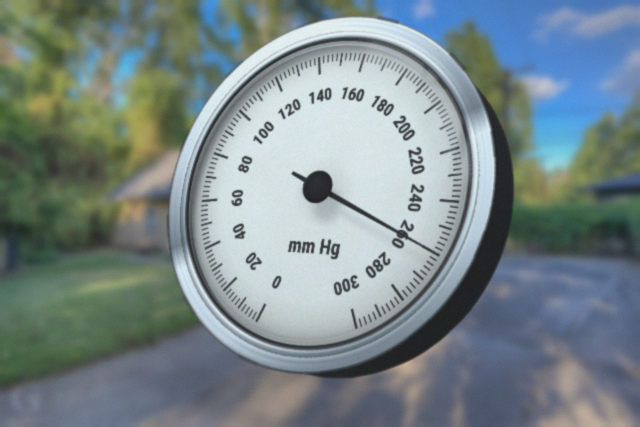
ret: 260 (mmHg)
